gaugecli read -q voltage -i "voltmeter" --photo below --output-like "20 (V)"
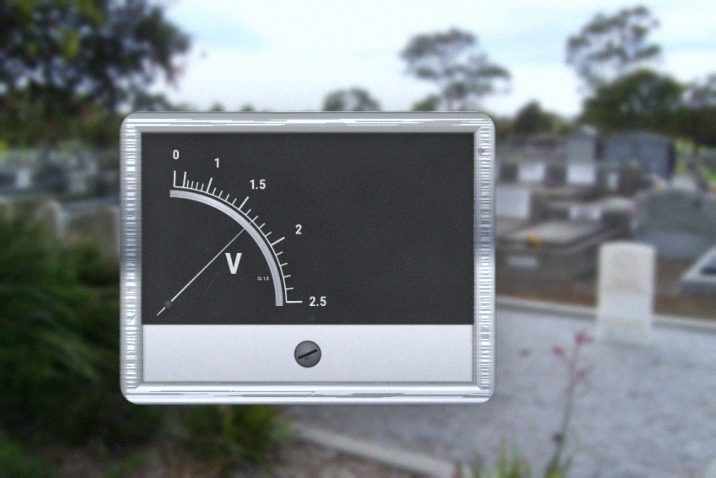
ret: 1.7 (V)
